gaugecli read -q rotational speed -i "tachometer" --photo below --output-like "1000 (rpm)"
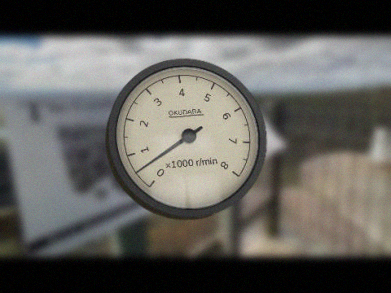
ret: 500 (rpm)
